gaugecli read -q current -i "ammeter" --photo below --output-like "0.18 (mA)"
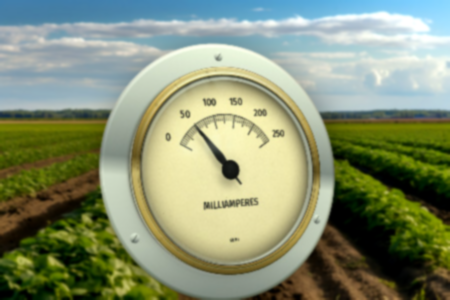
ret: 50 (mA)
